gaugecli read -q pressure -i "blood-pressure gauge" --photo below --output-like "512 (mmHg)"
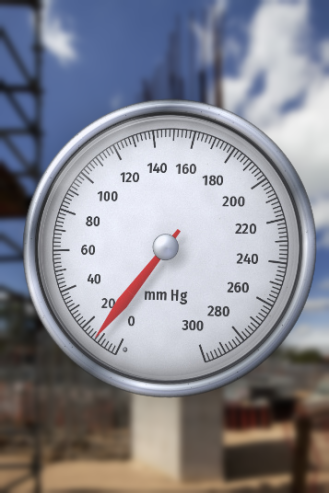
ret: 12 (mmHg)
